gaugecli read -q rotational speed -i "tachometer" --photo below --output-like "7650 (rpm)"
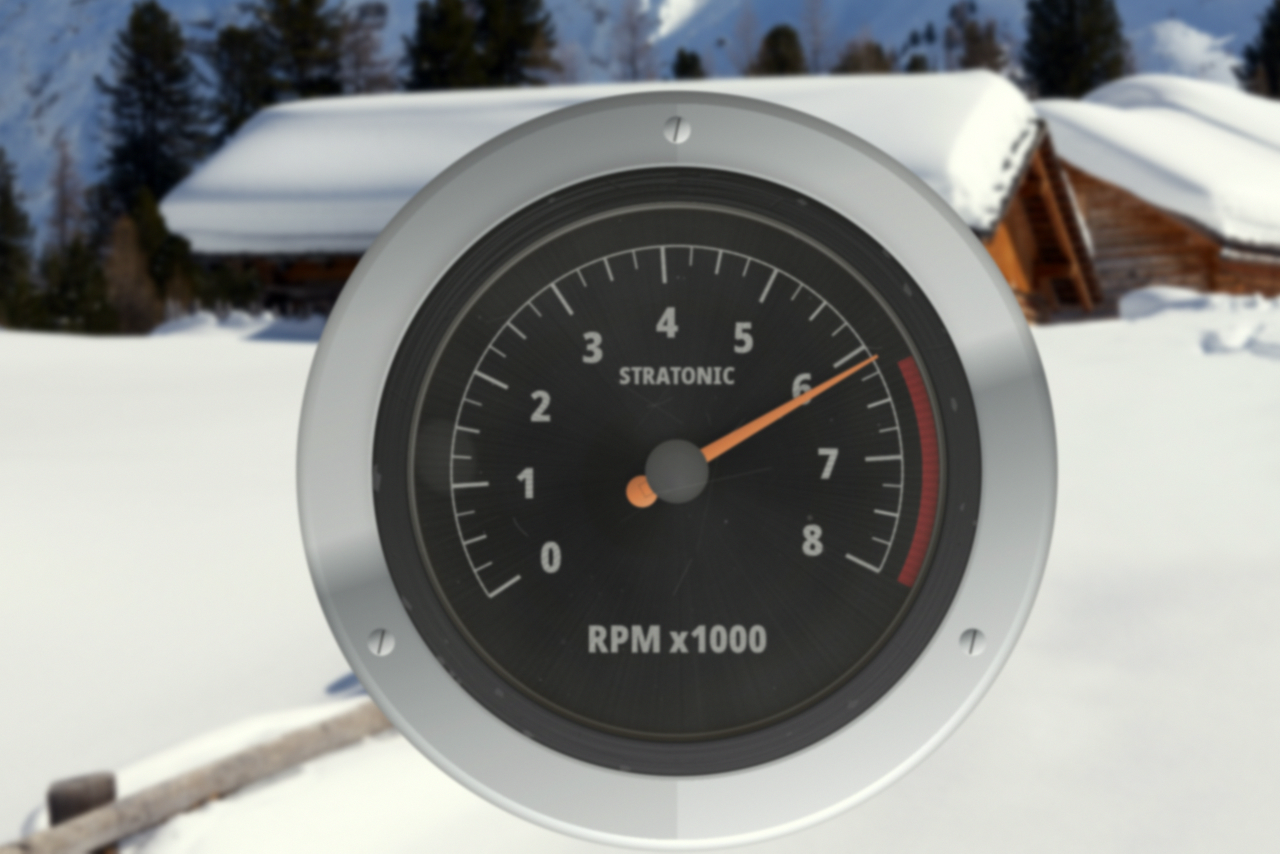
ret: 6125 (rpm)
